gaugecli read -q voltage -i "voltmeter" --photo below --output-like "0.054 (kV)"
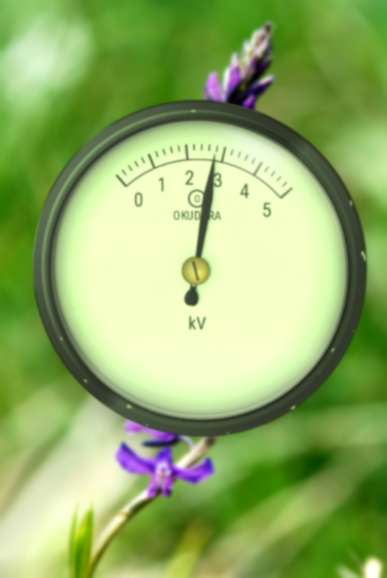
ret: 2.8 (kV)
